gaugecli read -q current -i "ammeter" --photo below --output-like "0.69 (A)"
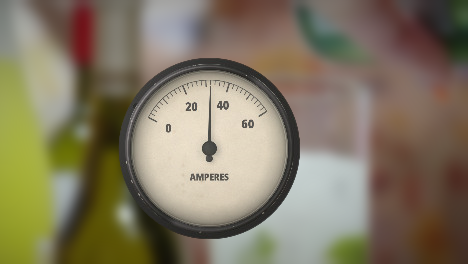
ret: 32 (A)
